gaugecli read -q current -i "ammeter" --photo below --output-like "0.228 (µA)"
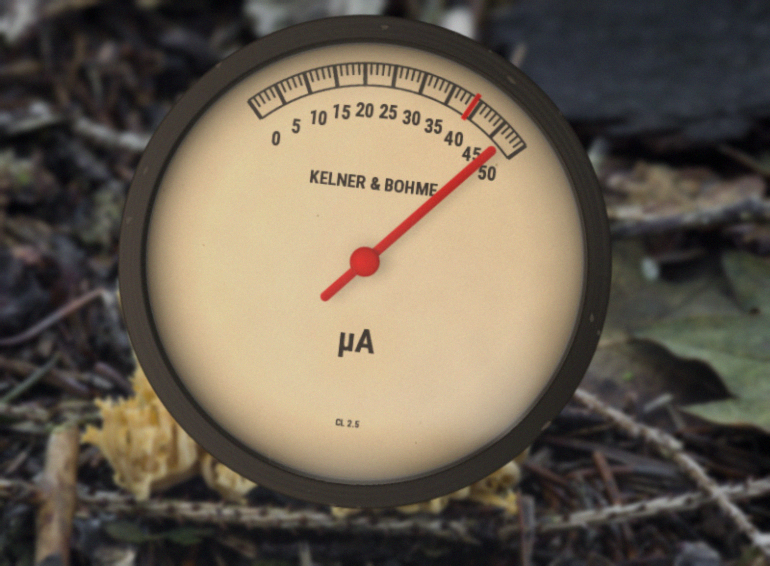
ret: 47 (µA)
